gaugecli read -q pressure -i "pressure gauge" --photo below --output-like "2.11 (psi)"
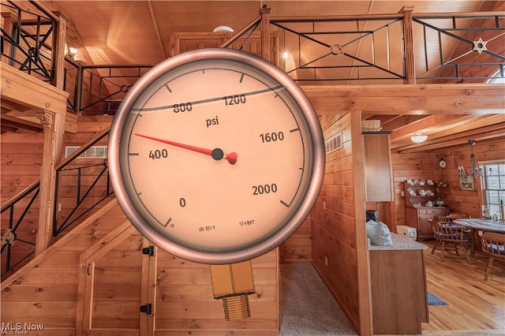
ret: 500 (psi)
